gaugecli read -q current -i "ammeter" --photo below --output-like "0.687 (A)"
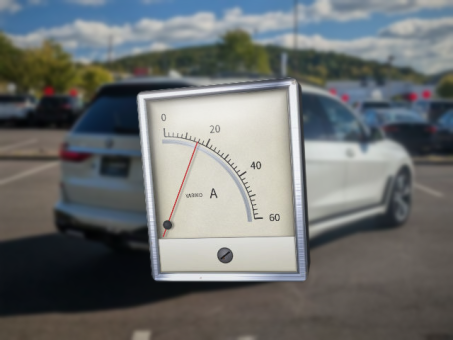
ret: 16 (A)
